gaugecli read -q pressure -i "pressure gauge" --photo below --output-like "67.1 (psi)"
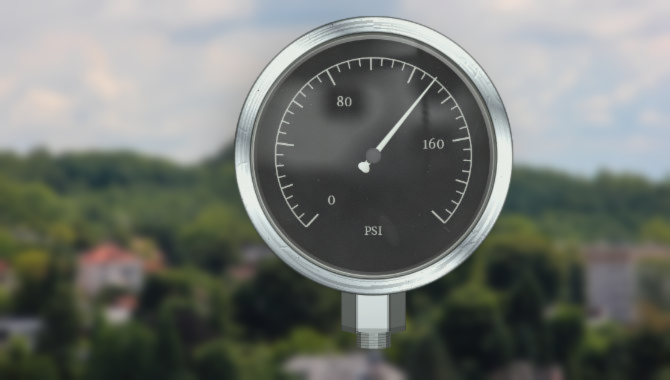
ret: 130 (psi)
